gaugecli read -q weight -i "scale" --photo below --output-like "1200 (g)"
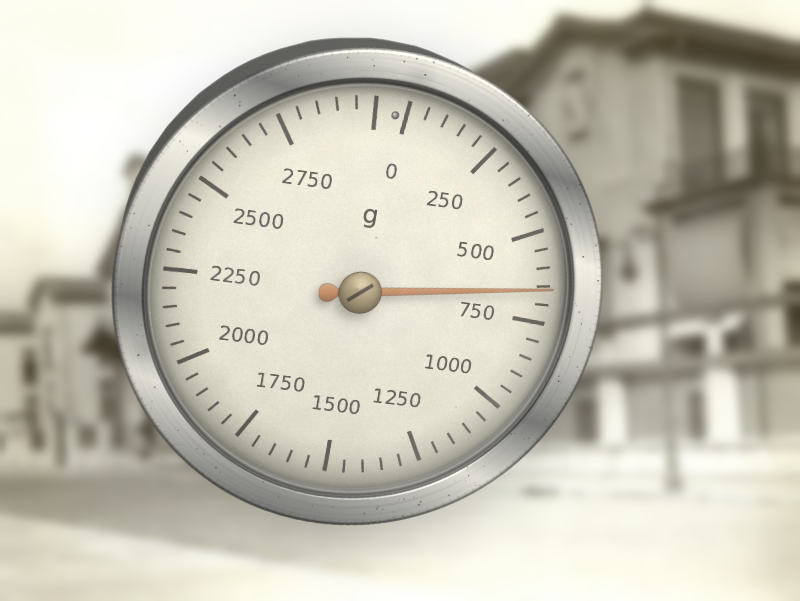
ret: 650 (g)
